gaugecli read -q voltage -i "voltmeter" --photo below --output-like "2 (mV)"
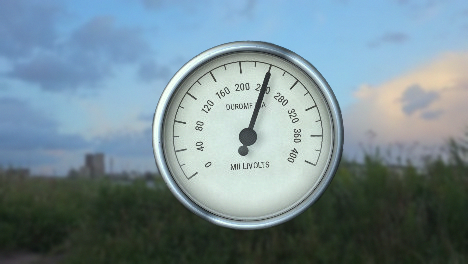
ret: 240 (mV)
